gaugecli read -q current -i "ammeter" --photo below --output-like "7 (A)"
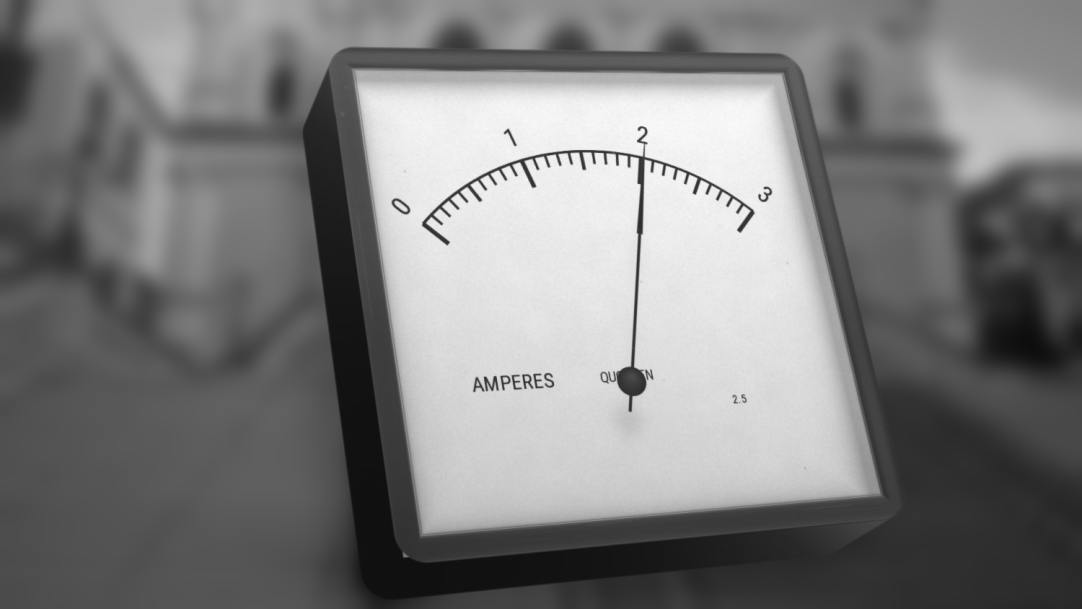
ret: 2 (A)
